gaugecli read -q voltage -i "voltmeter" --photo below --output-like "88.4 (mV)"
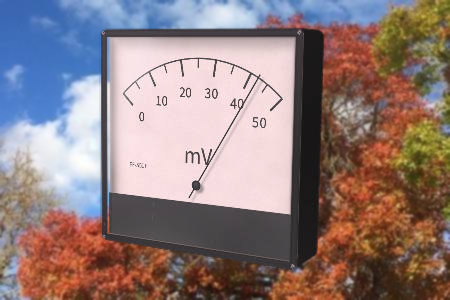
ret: 42.5 (mV)
